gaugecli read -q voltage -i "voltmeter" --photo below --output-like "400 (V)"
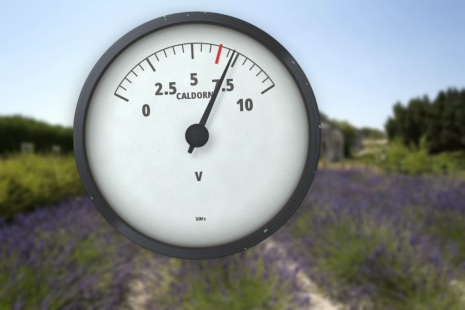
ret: 7.25 (V)
